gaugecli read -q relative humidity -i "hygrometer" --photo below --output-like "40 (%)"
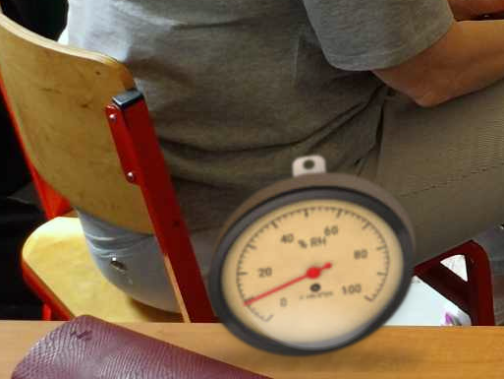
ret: 10 (%)
